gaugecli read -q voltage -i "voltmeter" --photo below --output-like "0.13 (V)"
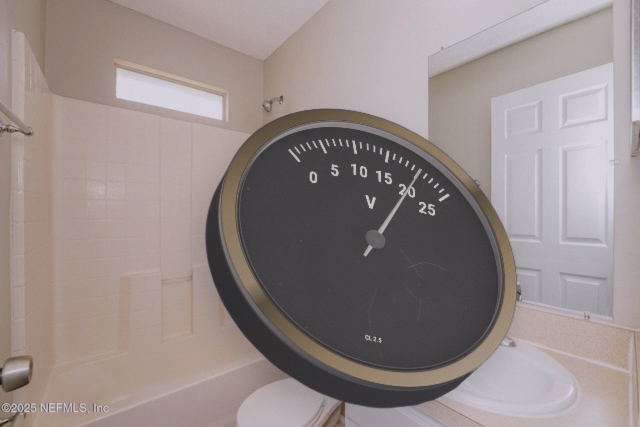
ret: 20 (V)
